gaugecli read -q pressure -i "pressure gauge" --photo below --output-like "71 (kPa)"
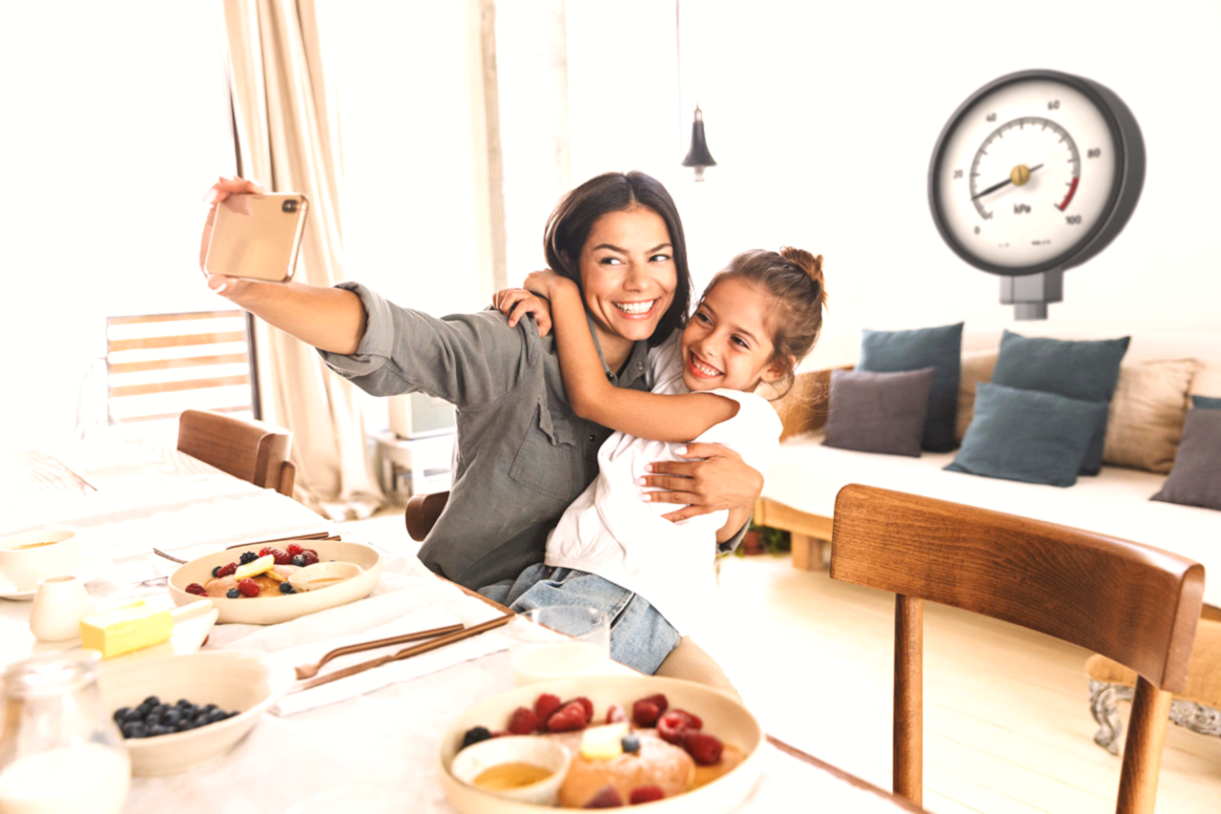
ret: 10 (kPa)
